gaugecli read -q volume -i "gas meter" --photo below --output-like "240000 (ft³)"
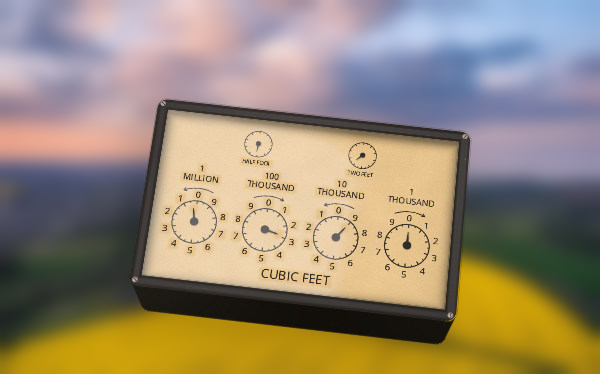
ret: 29000 (ft³)
